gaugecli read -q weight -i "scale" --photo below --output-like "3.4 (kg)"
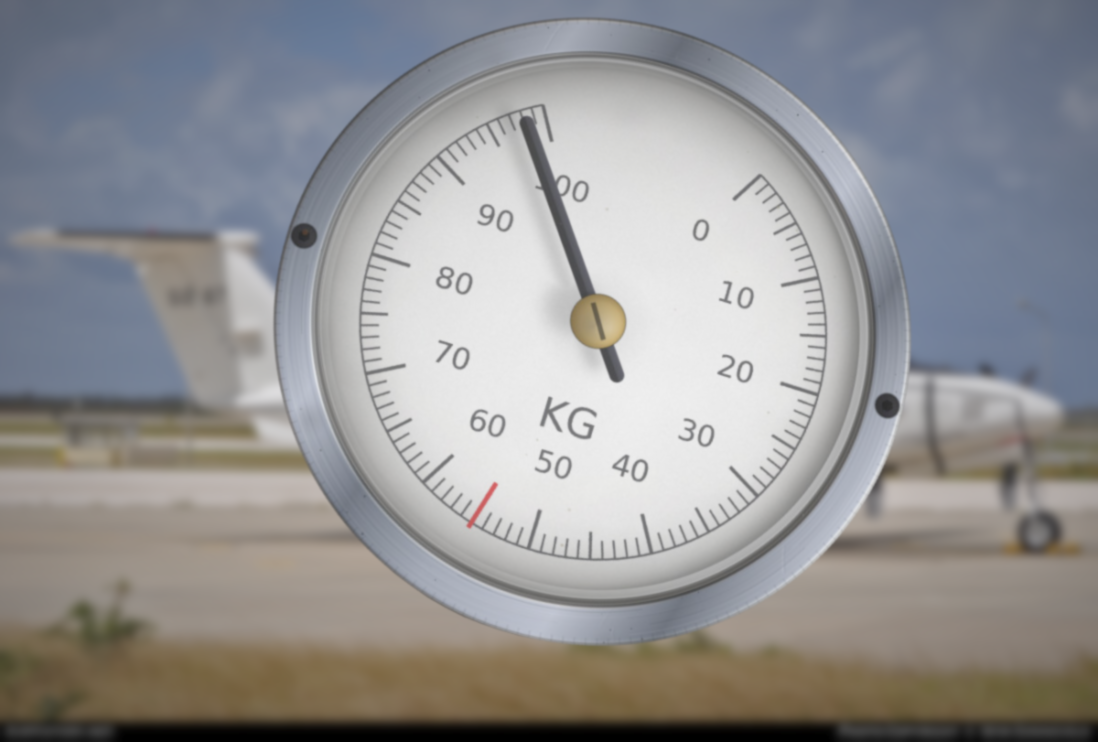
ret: 98 (kg)
